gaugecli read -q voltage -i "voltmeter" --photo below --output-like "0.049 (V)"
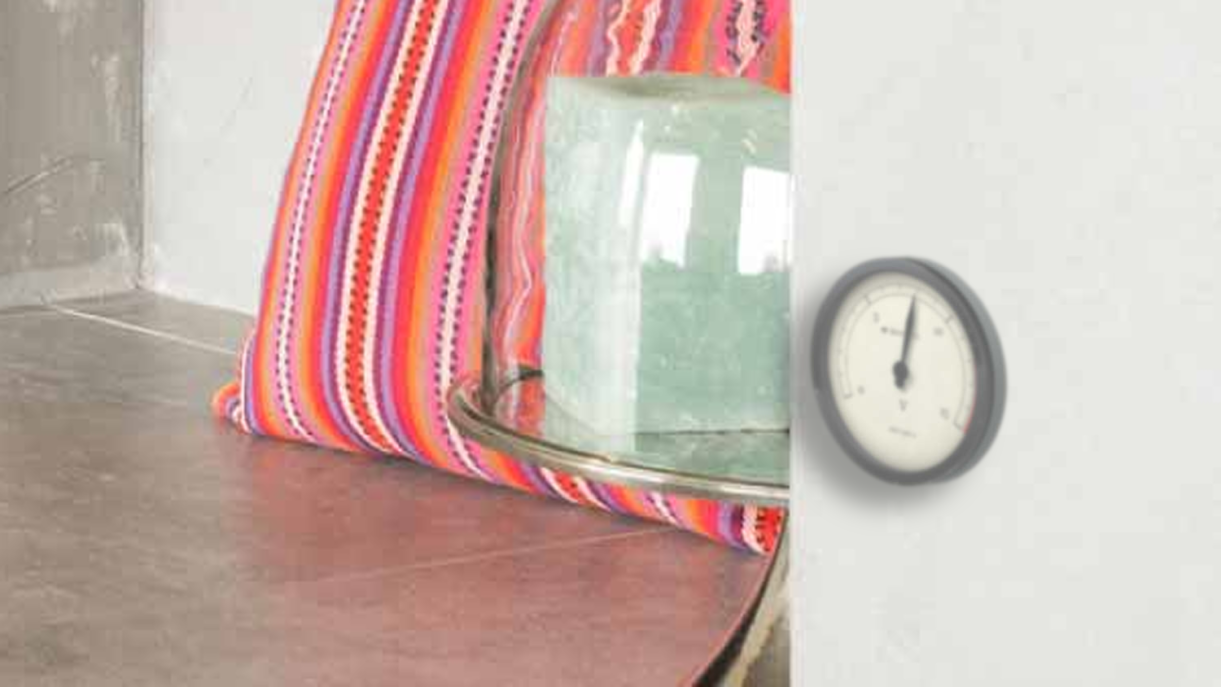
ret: 8 (V)
